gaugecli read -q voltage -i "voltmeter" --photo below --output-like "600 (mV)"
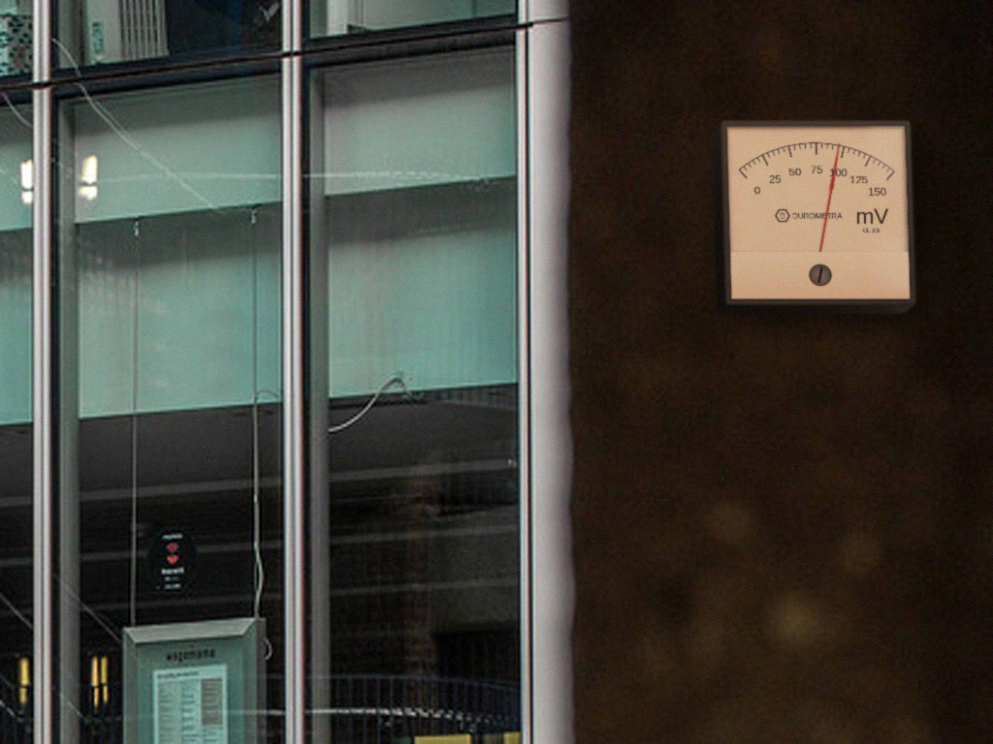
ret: 95 (mV)
